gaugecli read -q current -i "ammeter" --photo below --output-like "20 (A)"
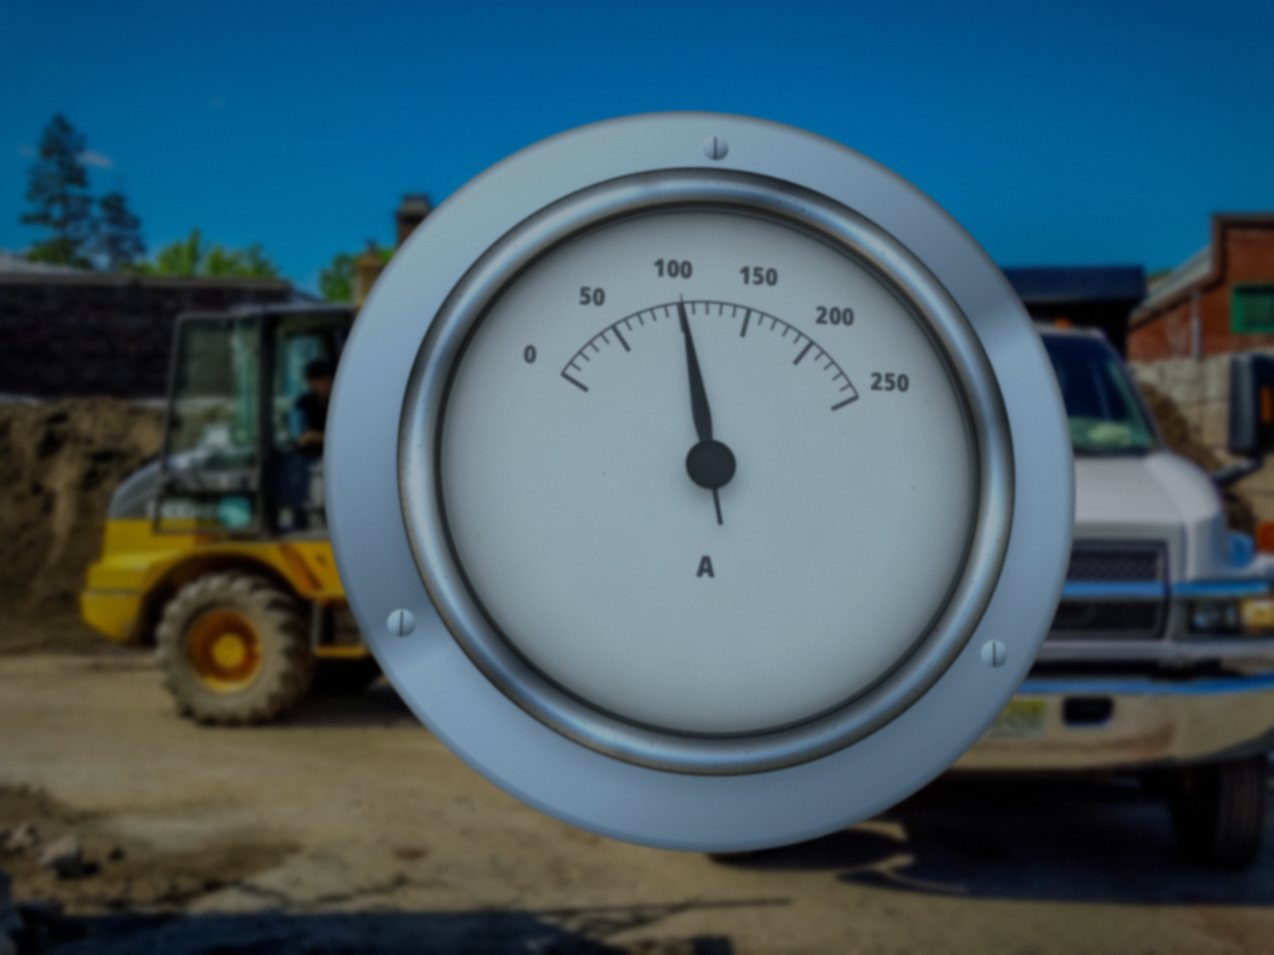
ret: 100 (A)
